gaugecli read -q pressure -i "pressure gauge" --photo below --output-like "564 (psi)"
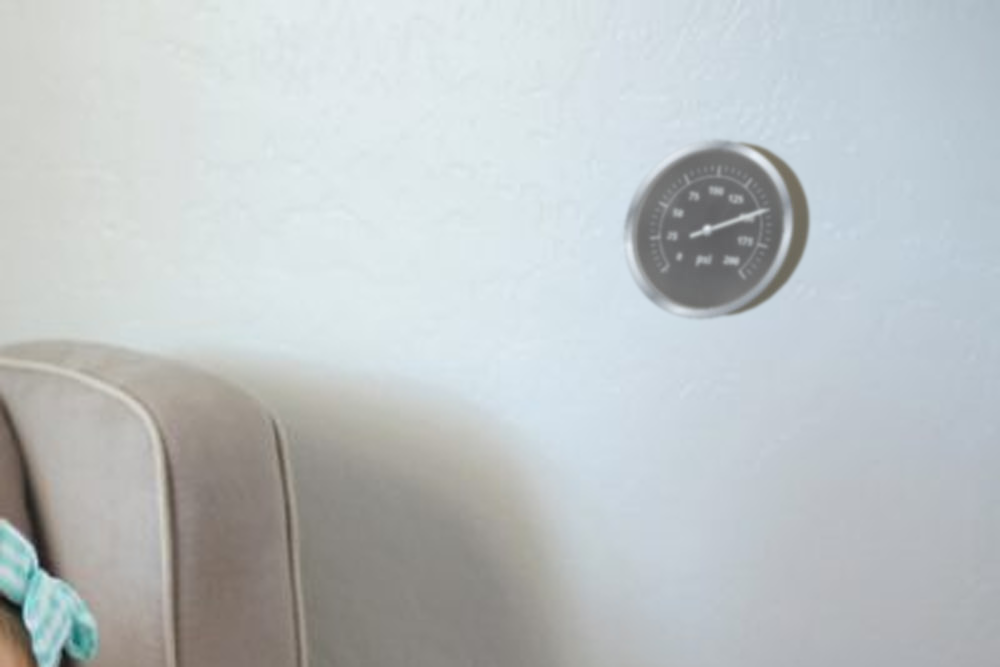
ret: 150 (psi)
